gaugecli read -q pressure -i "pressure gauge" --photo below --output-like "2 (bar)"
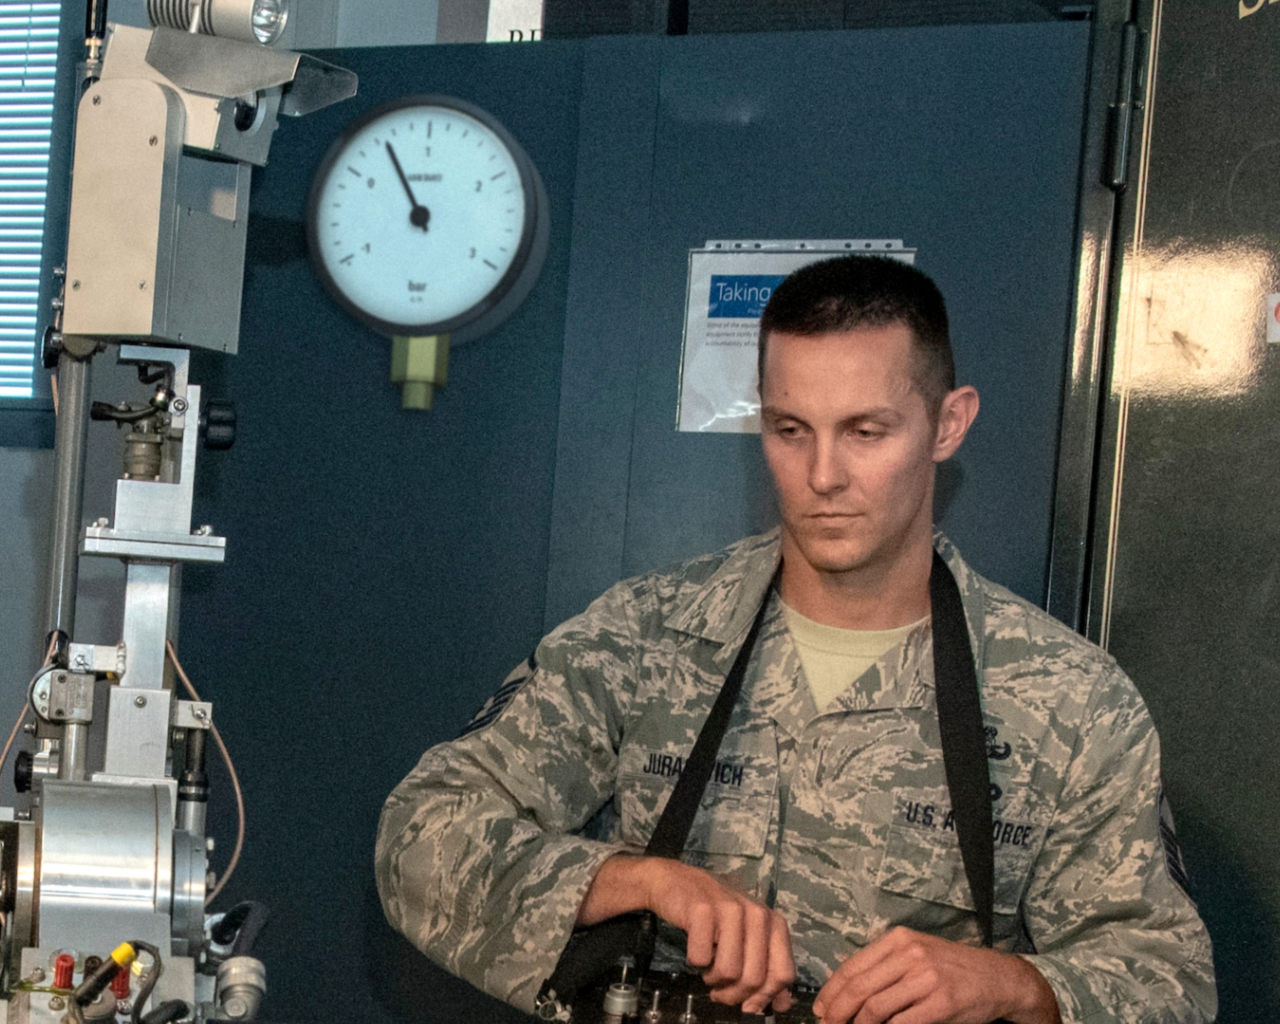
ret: 0.5 (bar)
